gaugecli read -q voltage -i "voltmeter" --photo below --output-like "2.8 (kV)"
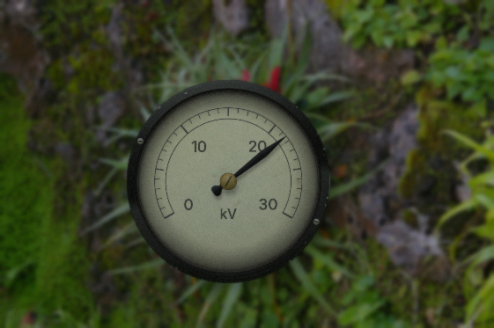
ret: 21.5 (kV)
